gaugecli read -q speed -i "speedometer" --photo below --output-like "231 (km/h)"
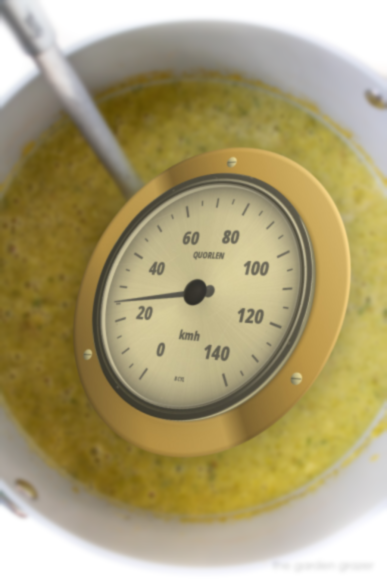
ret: 25 (km/h)
